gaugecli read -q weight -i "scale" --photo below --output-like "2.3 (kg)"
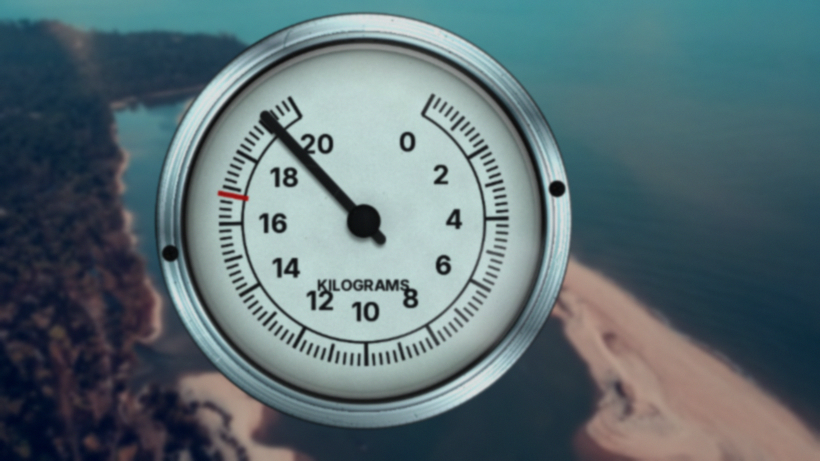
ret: 19.2 (kg)
